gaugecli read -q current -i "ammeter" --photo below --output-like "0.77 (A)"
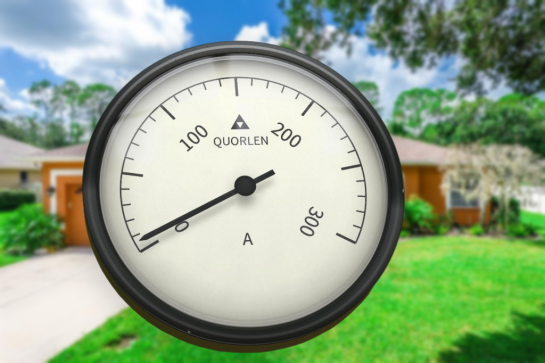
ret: 5 (A)
